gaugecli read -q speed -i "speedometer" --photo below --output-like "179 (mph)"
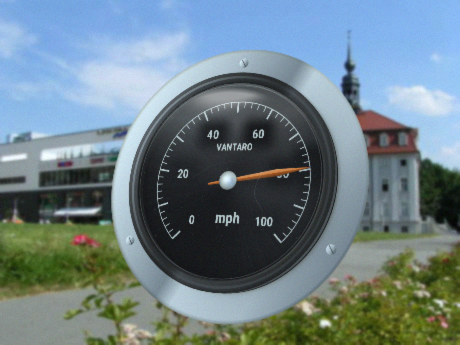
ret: 80 (mph)
